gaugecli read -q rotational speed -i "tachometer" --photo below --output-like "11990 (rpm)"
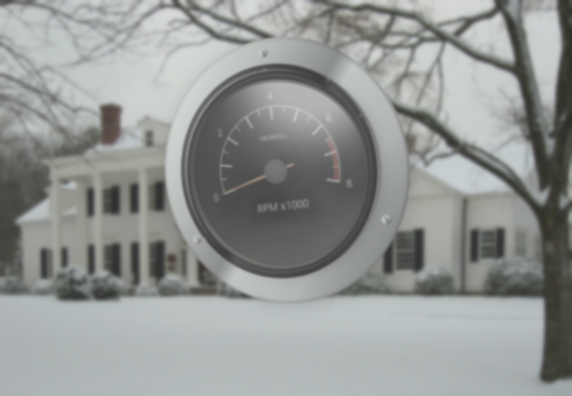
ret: 0 (rpm)
